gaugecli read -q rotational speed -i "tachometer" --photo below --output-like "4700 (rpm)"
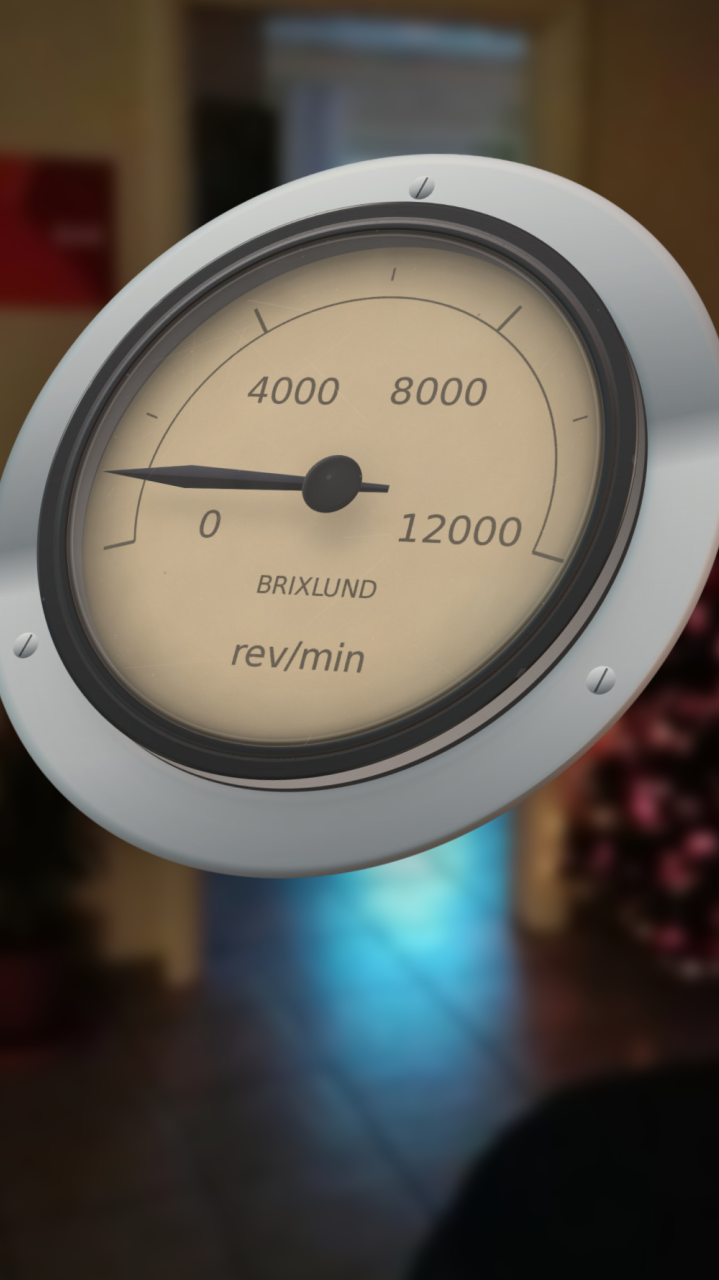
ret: 1000 (rpm)
